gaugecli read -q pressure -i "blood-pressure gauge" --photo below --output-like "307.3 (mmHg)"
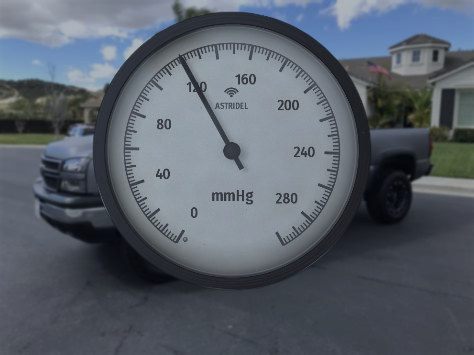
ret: 120 (mmHg)
